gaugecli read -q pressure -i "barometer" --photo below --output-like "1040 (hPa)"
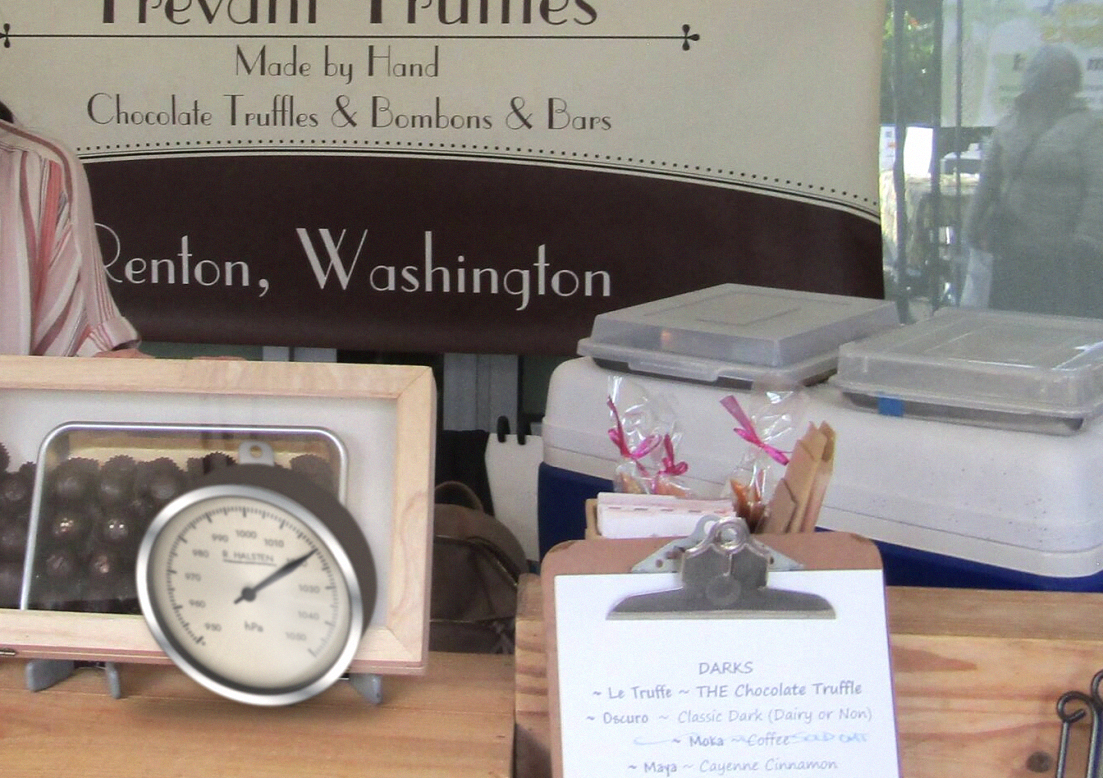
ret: 1020 (hPa)
